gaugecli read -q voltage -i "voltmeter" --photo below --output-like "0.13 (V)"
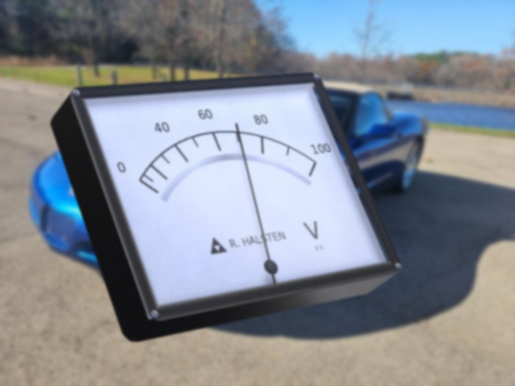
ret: 70 (V)
